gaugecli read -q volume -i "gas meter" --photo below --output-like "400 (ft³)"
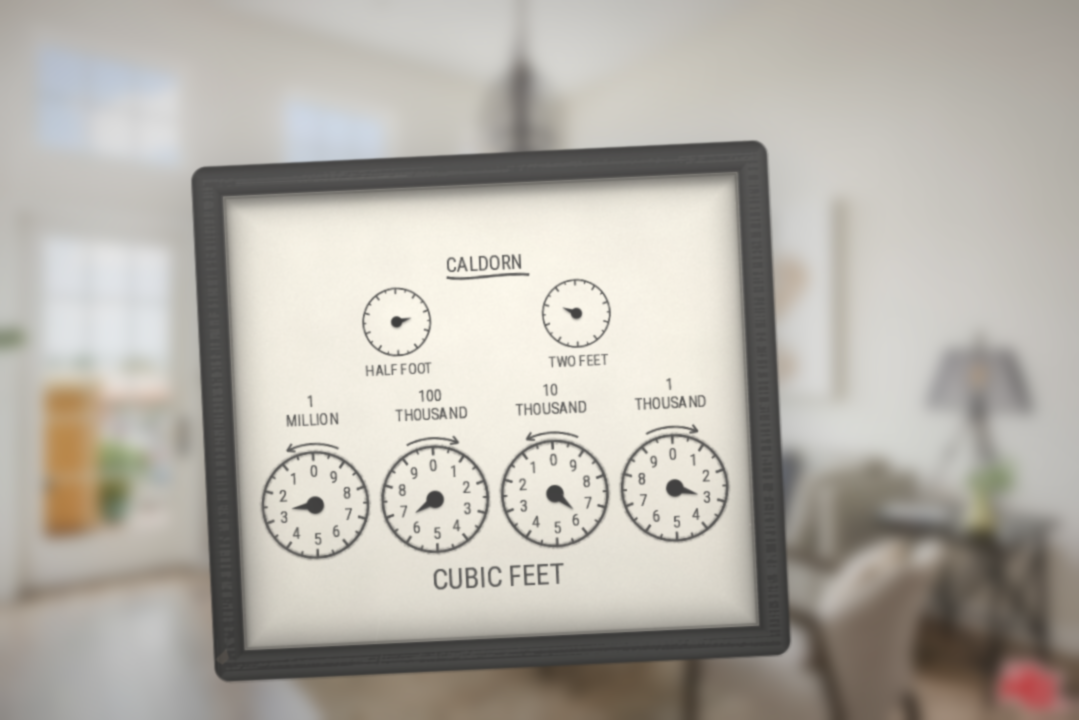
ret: 266300 (ft³)
